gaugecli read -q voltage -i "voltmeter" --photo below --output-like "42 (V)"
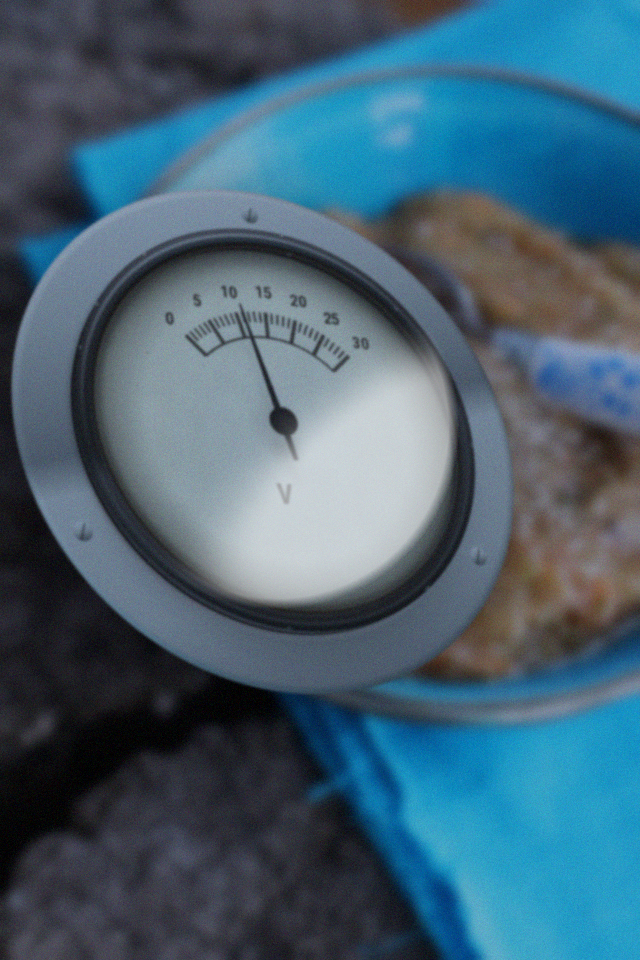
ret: 10 (V)
